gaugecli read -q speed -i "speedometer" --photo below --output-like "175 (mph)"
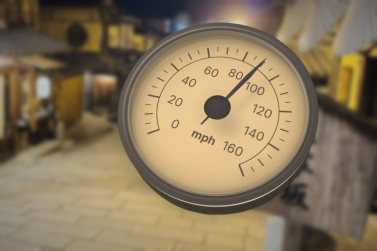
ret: 90 (mph)
